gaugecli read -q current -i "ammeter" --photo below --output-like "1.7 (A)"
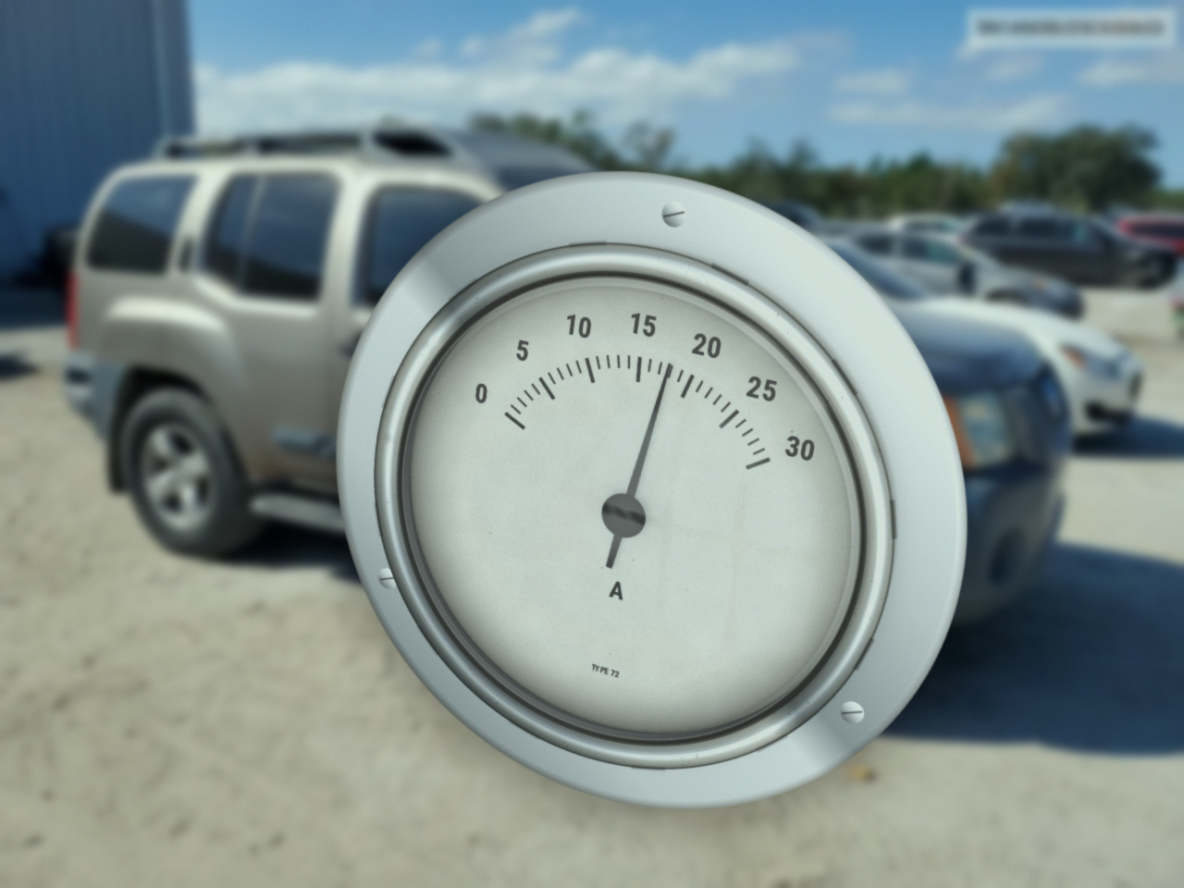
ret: 18 (A)
